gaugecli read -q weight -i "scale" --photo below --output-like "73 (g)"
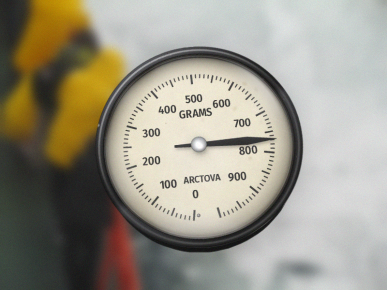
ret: 770 (g)
